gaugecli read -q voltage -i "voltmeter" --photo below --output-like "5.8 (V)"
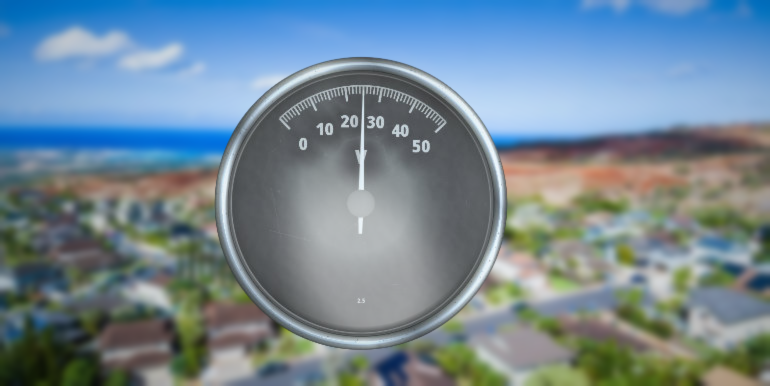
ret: 25 (V)
